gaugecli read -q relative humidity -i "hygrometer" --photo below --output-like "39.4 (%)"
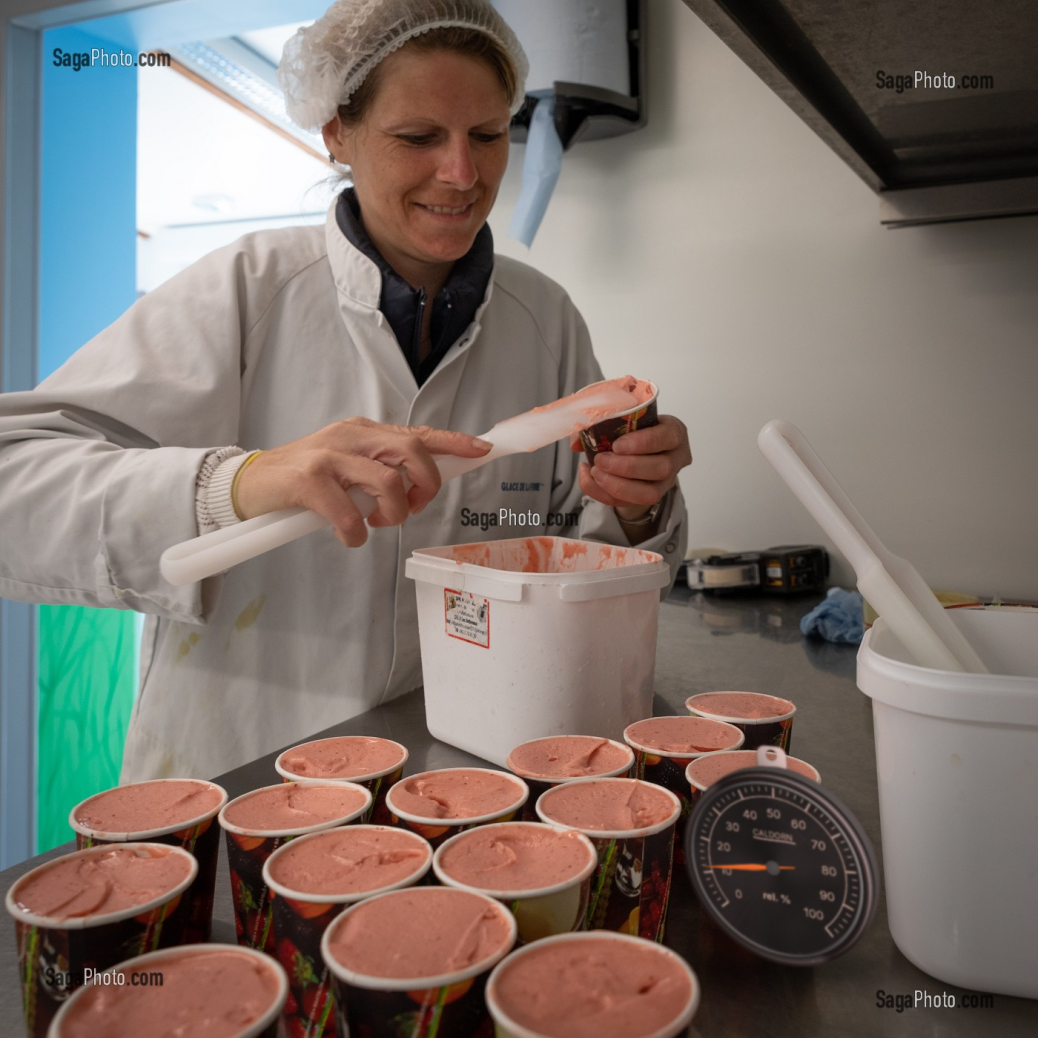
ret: 12 (%)
